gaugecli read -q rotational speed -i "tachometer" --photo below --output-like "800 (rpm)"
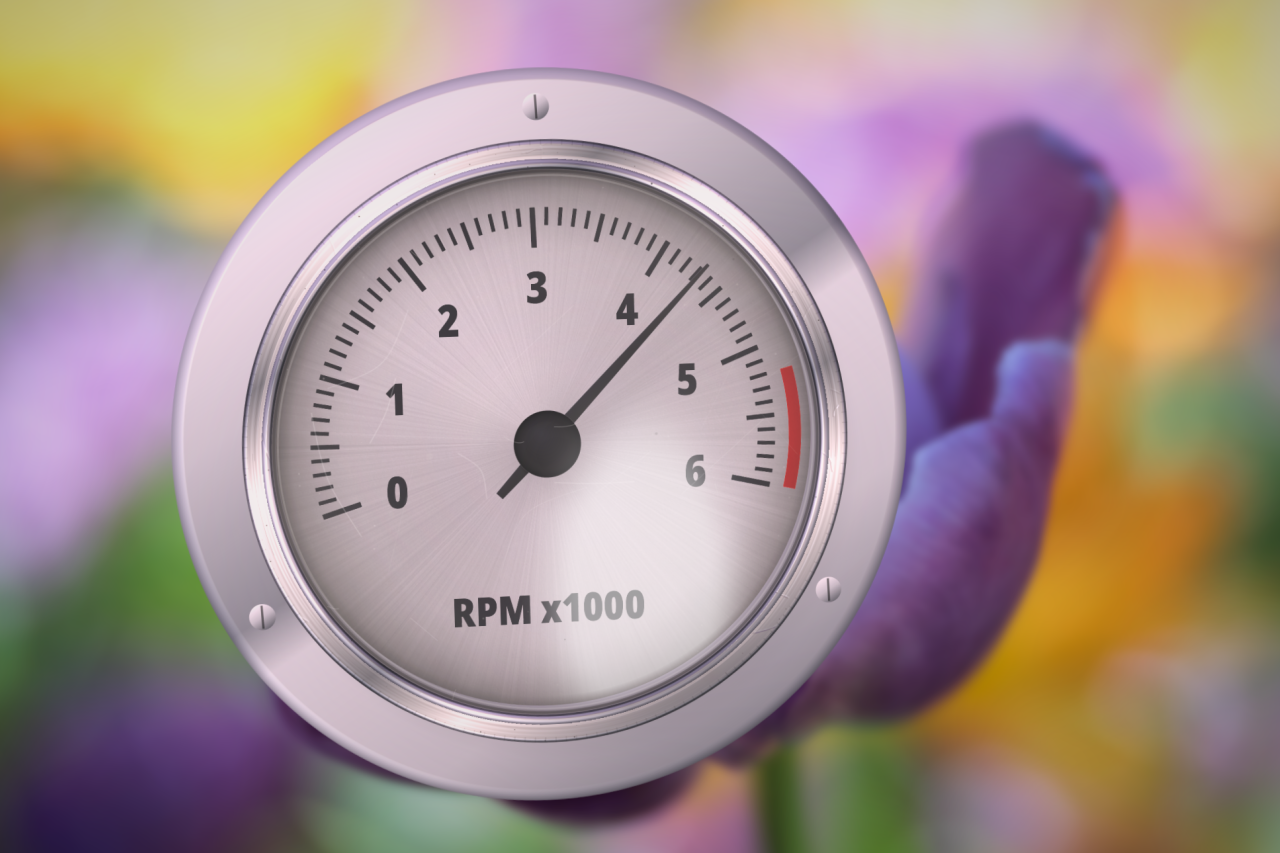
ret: 4300 (rpm)
